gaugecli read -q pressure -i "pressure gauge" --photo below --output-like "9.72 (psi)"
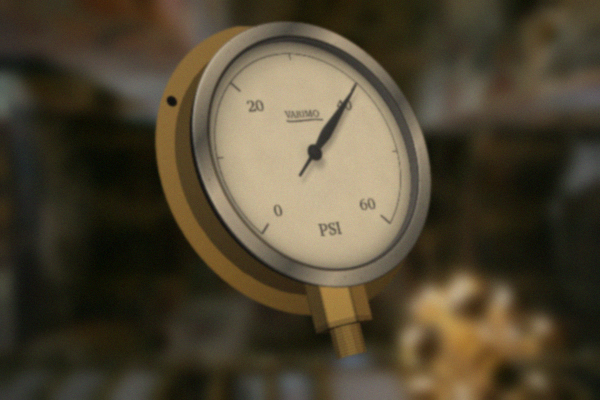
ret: 40 (psi)
